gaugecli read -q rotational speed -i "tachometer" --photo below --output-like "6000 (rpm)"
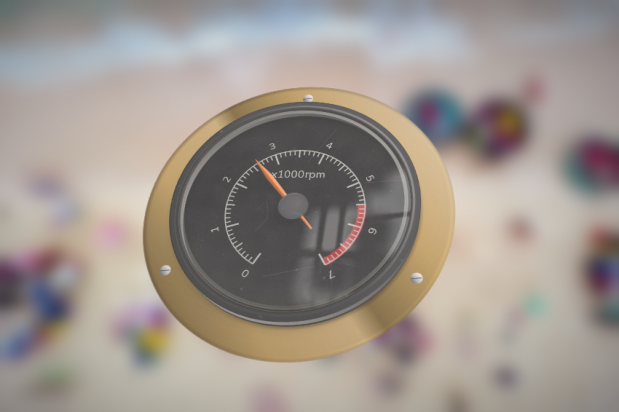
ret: 2600 (rpm)
